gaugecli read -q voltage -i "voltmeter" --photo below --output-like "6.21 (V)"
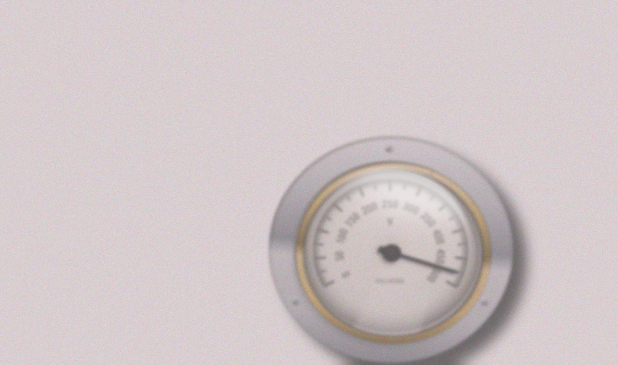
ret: 475 (V)
